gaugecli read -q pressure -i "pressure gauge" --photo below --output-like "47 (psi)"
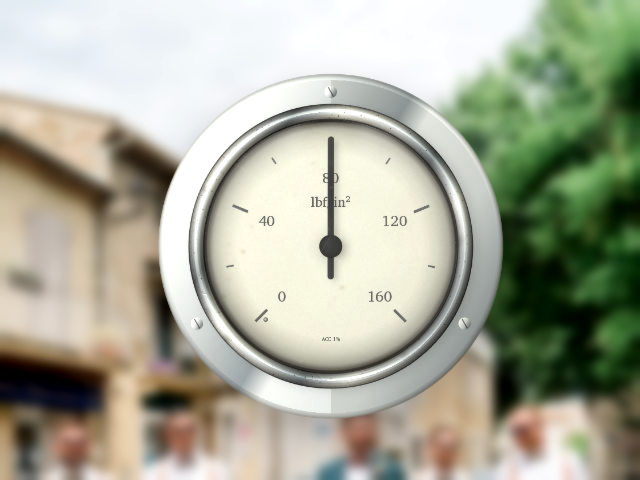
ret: 80 (psi)
